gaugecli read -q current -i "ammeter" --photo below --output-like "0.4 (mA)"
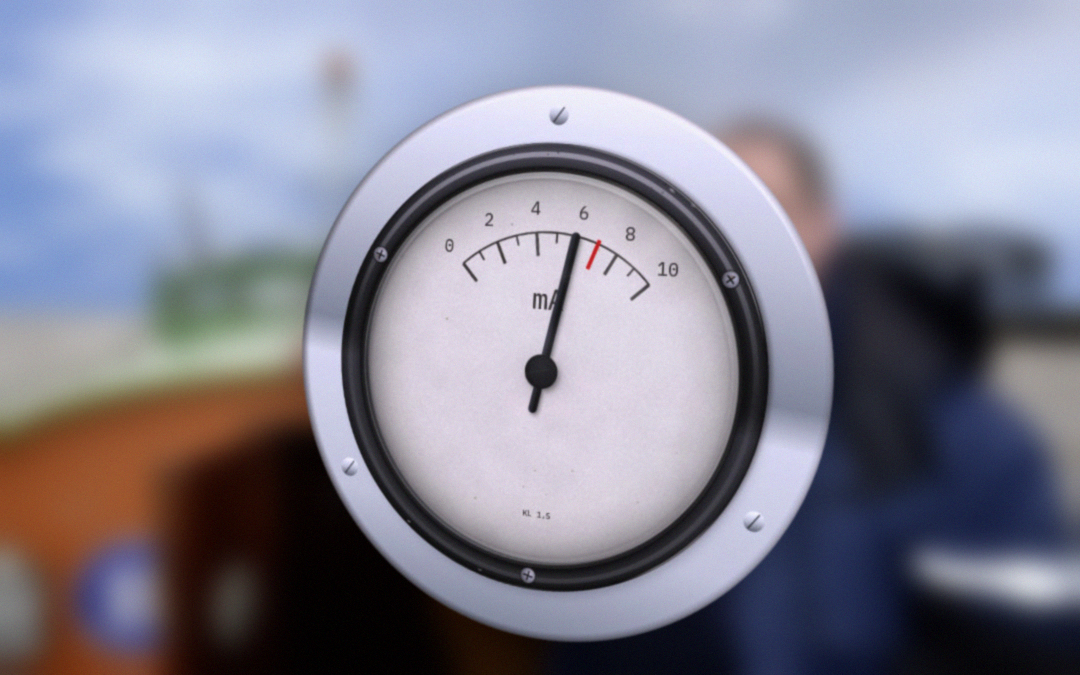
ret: 6 (mA)
